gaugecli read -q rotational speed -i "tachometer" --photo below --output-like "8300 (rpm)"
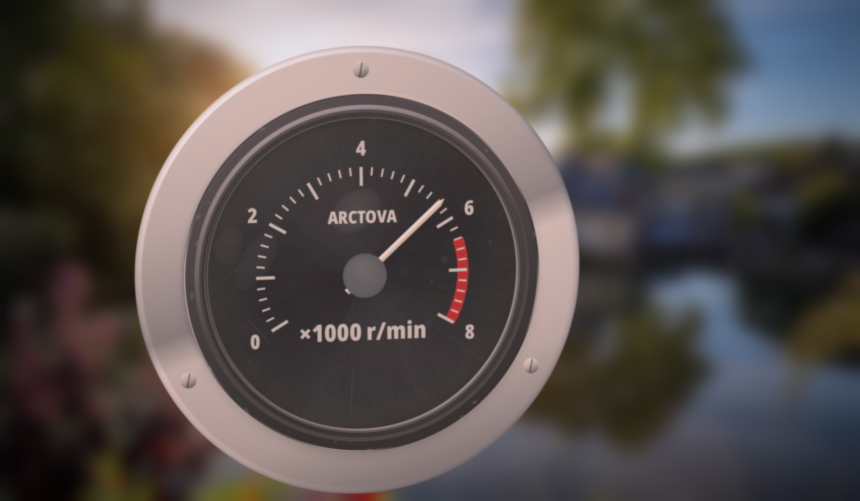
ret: 5600 (rpm)
